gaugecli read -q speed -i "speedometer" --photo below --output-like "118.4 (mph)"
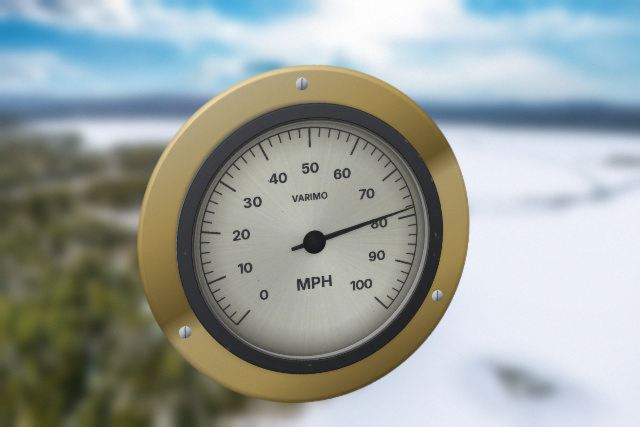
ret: 78 (mph)
